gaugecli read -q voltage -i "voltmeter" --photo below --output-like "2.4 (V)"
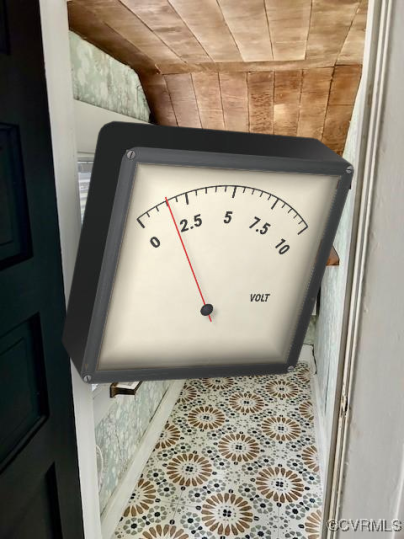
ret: 1.5 (V)
